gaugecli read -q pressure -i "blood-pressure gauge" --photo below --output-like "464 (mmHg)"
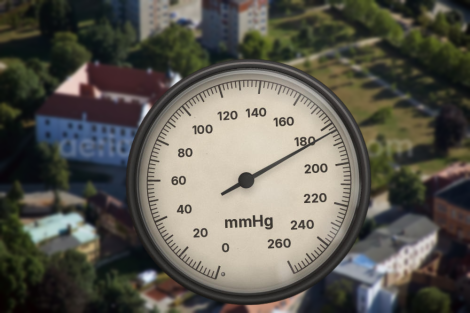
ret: 184 (mmHg)
